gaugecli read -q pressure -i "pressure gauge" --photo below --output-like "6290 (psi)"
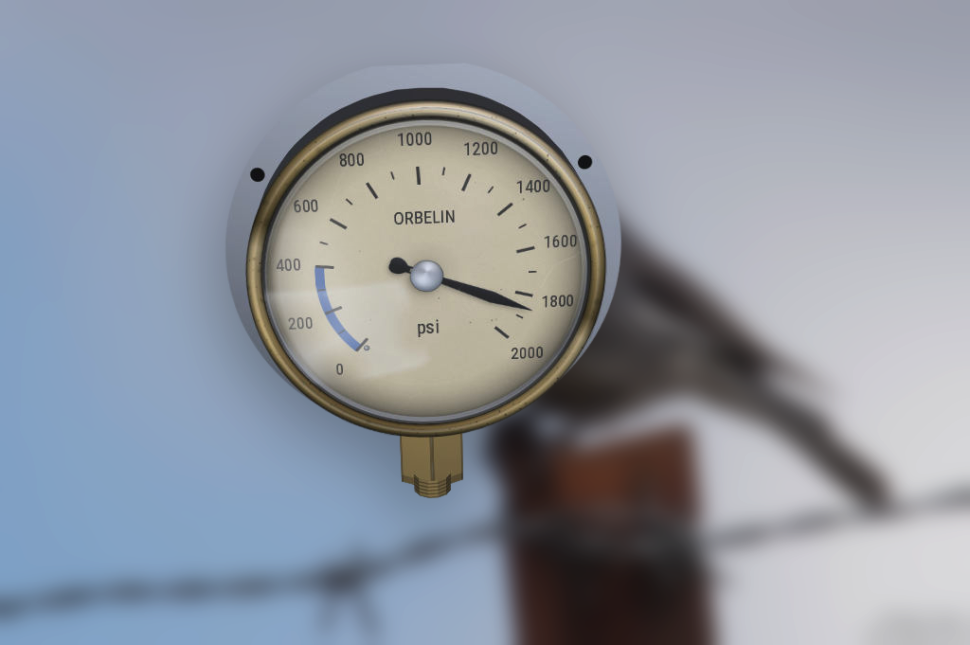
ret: 1850 (psi)
